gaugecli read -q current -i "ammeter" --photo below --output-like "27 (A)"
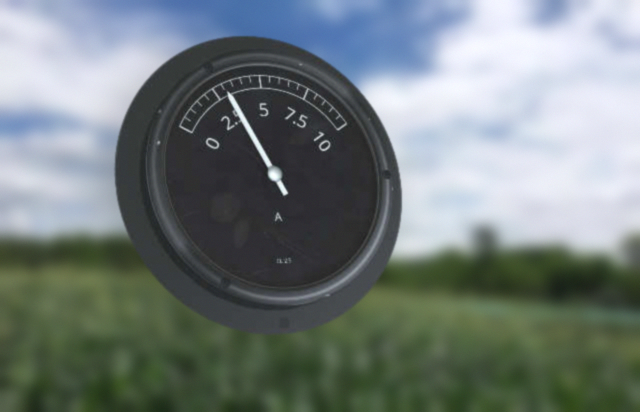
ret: 3 (A)
